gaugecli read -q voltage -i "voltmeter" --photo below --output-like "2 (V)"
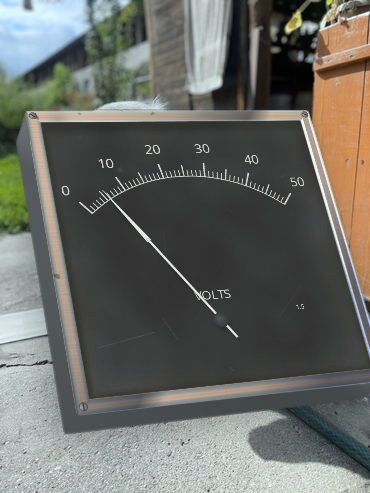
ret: 5 (V)
